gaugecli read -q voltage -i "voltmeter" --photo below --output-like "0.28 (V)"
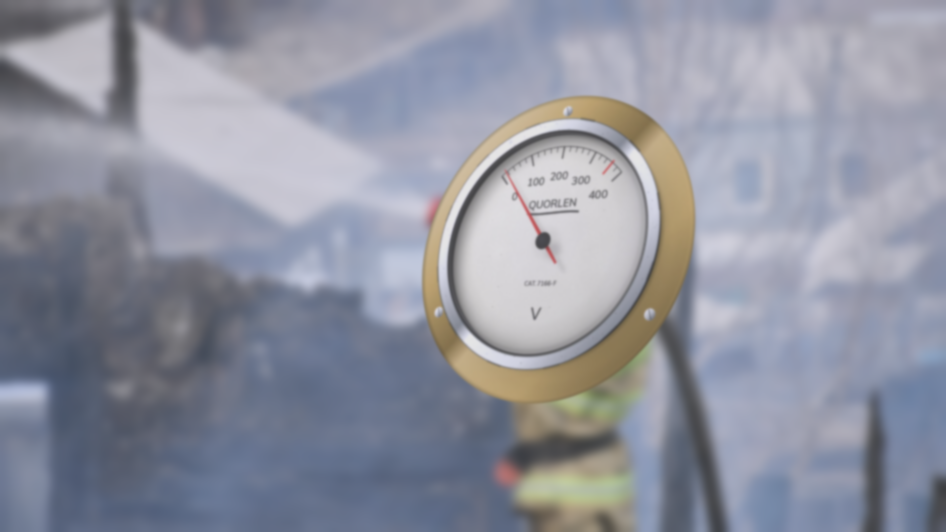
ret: 20 (V)
